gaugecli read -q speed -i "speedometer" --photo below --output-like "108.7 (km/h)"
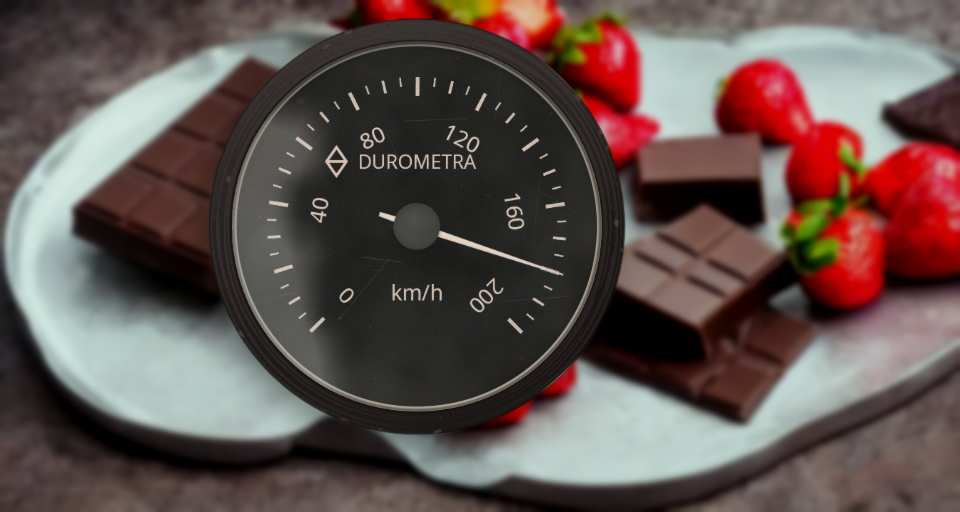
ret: 180 (km/h)
